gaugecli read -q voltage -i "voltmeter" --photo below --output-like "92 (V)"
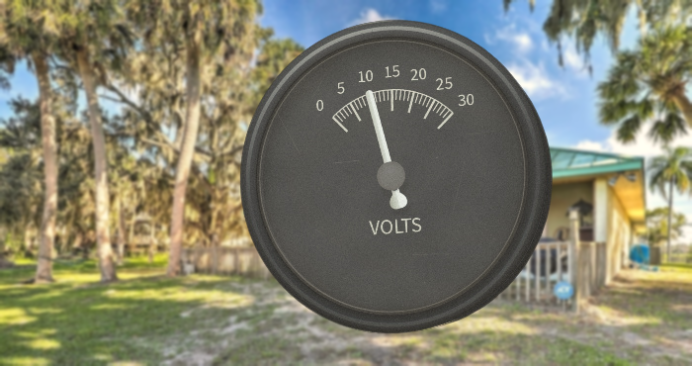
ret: 10 (V)
